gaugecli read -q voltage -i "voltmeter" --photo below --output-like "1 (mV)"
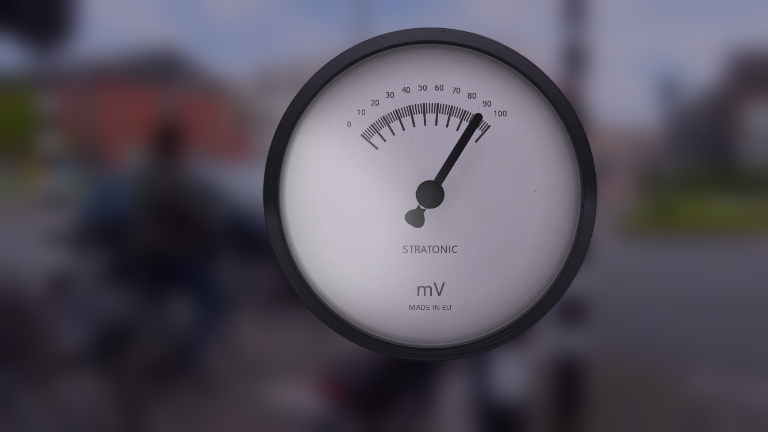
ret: 90 (mV)
